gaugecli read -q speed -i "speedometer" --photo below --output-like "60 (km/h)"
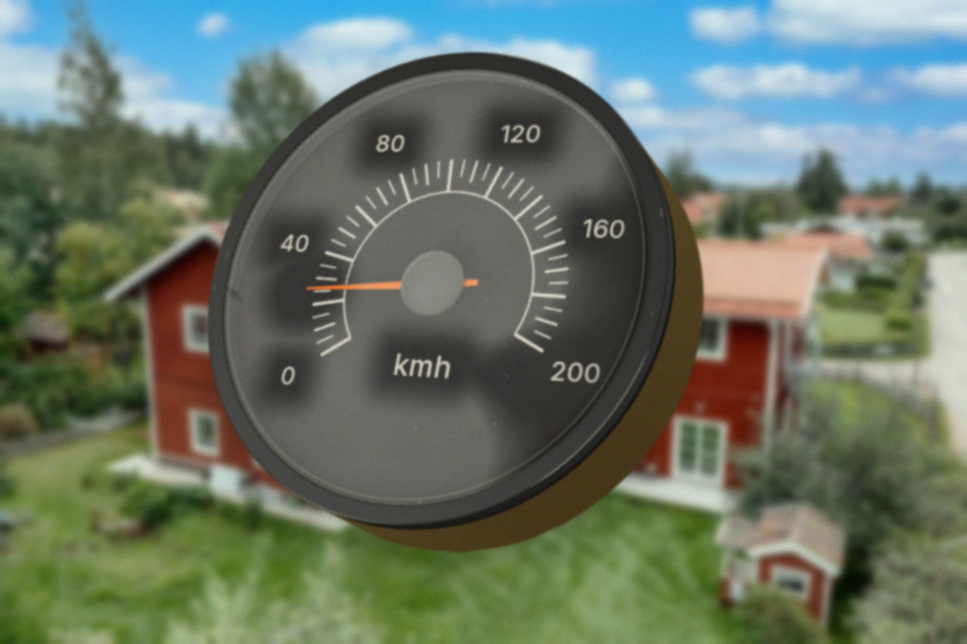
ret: 25 (km/h)
